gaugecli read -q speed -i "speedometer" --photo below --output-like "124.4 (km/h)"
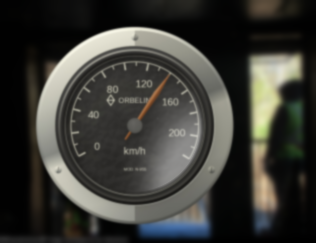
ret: 140 (km/h)
